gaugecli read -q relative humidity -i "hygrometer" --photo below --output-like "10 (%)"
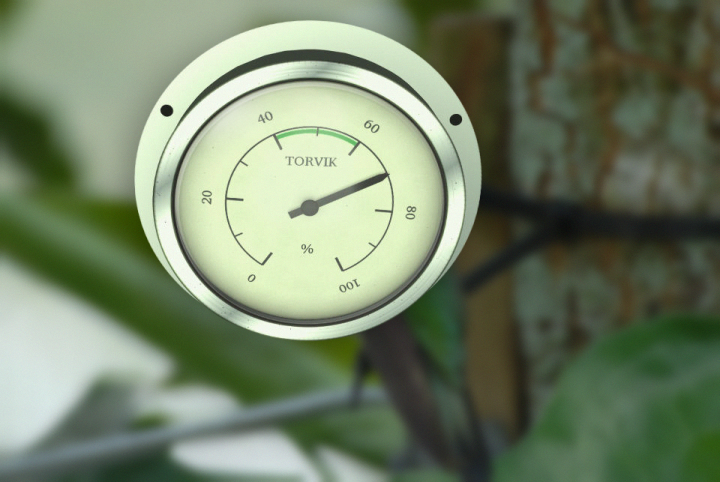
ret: 70 (%)
